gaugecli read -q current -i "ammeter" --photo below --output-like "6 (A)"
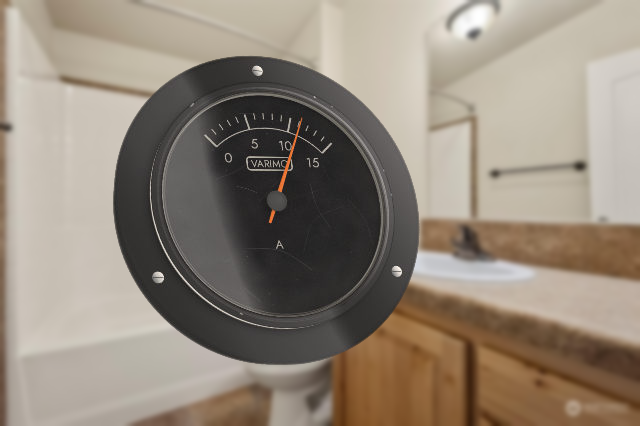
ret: 11 (A)
